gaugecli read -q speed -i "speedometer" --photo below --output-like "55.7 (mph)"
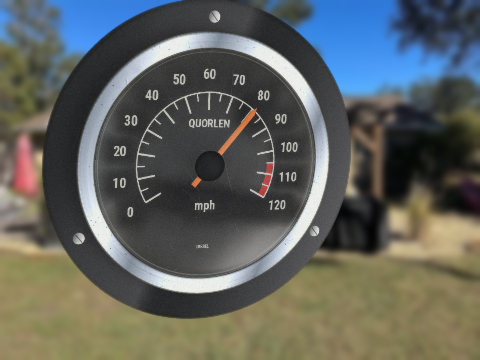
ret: 80 (mph)
